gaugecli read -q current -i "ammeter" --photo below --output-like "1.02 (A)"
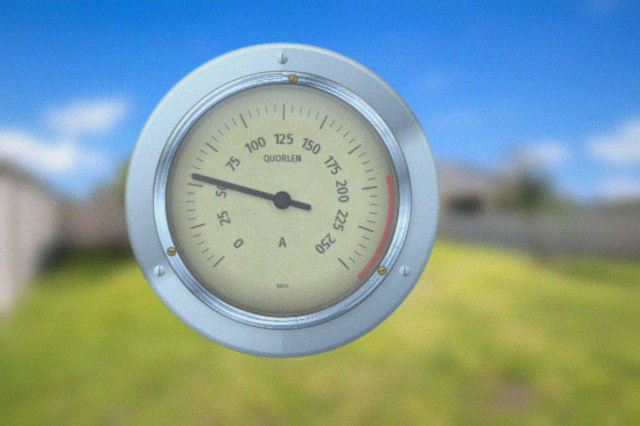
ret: 55 (A)
